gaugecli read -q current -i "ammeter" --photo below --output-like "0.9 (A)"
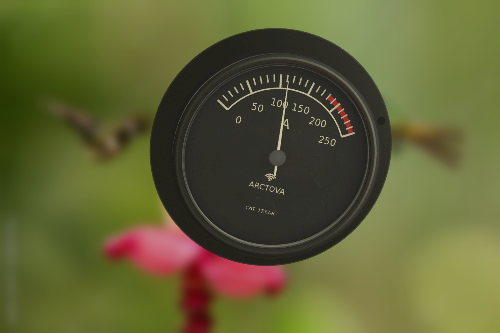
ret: 110 (A)
